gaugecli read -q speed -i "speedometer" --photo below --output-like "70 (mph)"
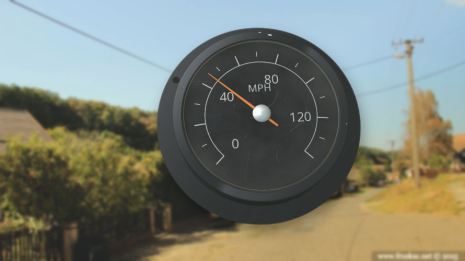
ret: 45 (mph)
